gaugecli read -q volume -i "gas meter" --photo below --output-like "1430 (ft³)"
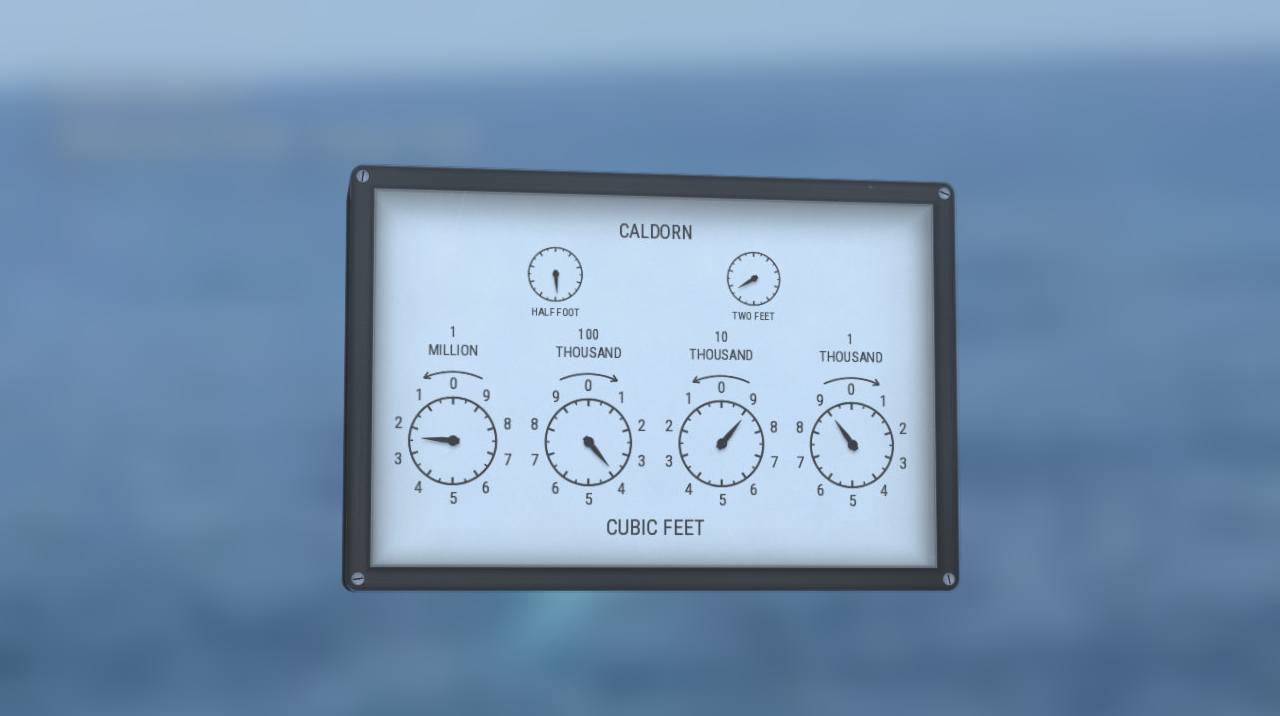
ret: 238900 (ft³)
